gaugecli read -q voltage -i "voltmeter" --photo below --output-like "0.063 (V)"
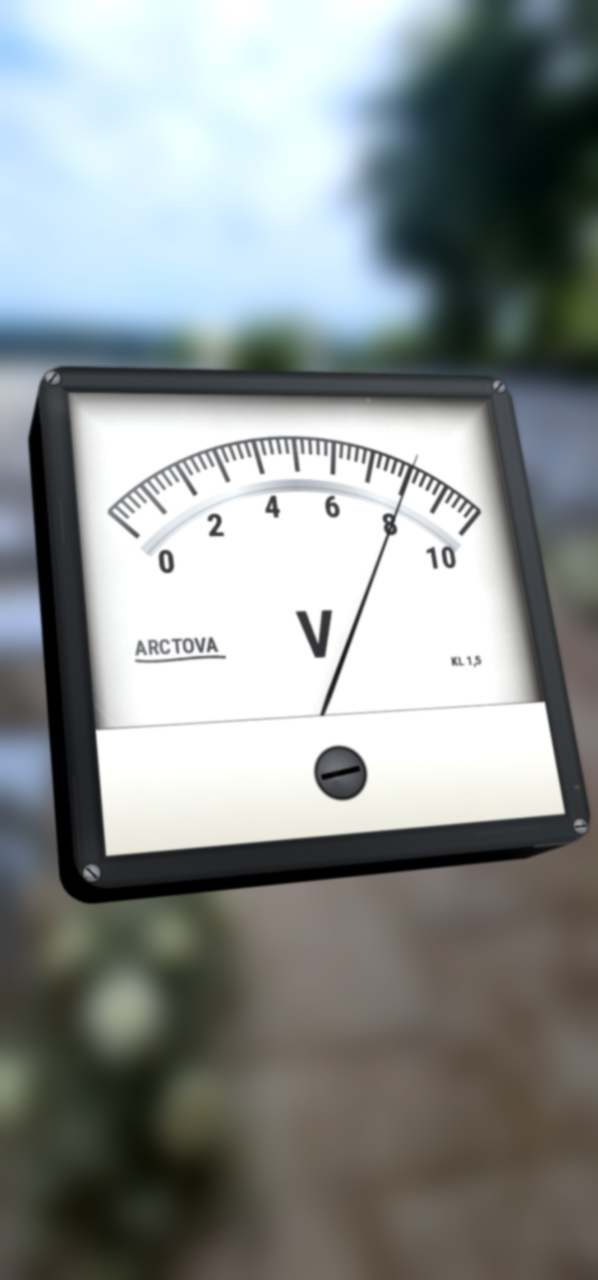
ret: 8 (V)
